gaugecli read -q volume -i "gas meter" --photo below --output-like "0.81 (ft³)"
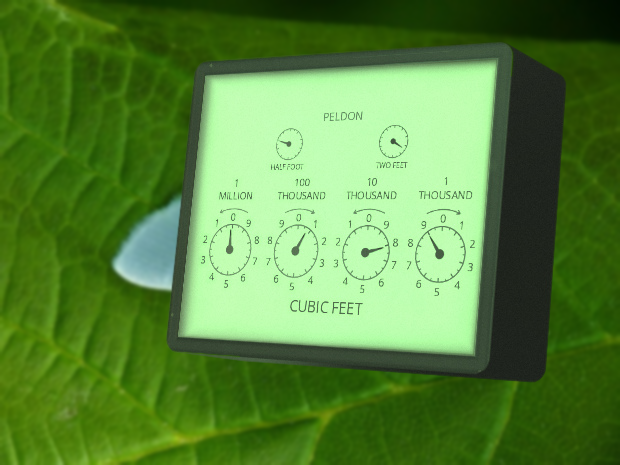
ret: 7900 (ft³)
